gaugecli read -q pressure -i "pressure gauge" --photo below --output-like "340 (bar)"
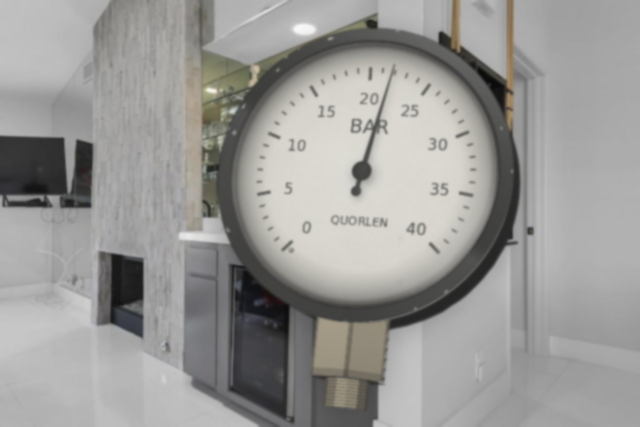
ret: 22 (bar)
